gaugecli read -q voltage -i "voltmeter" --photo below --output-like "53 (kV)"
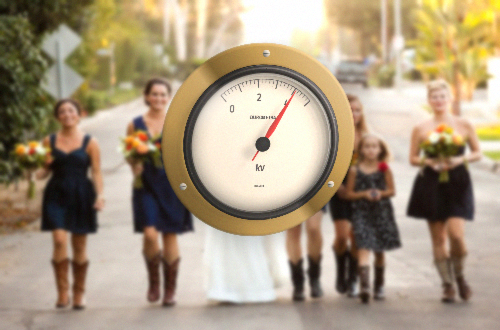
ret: 4 (kV)
